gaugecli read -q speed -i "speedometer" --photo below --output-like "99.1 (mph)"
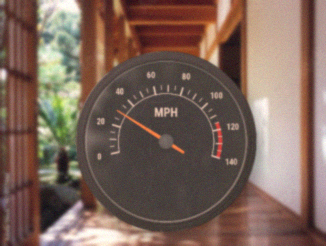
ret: 30 (mph)
